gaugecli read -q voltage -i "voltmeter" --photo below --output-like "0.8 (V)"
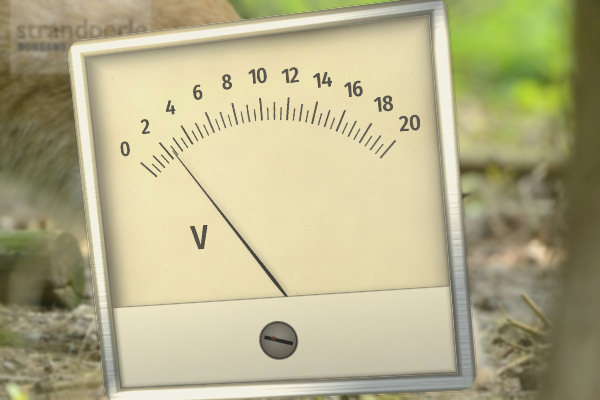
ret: 2.5 (V)
